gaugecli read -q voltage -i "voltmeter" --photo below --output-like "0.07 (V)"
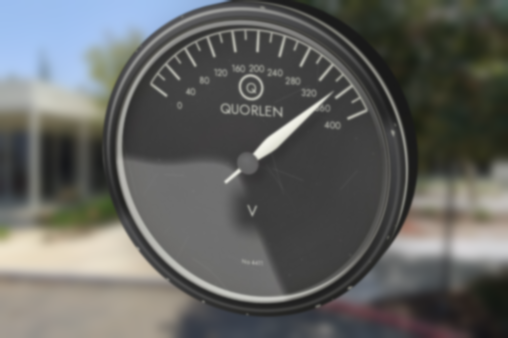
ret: 350 (V)
